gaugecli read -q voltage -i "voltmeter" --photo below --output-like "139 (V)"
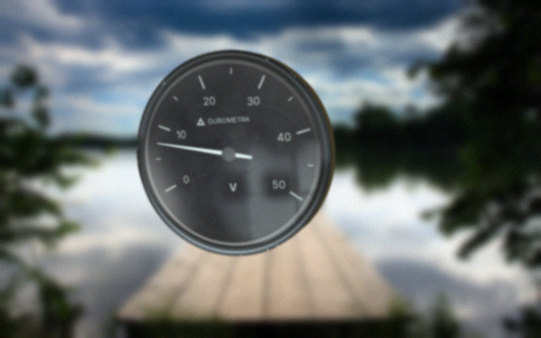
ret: 7.5 (V)
